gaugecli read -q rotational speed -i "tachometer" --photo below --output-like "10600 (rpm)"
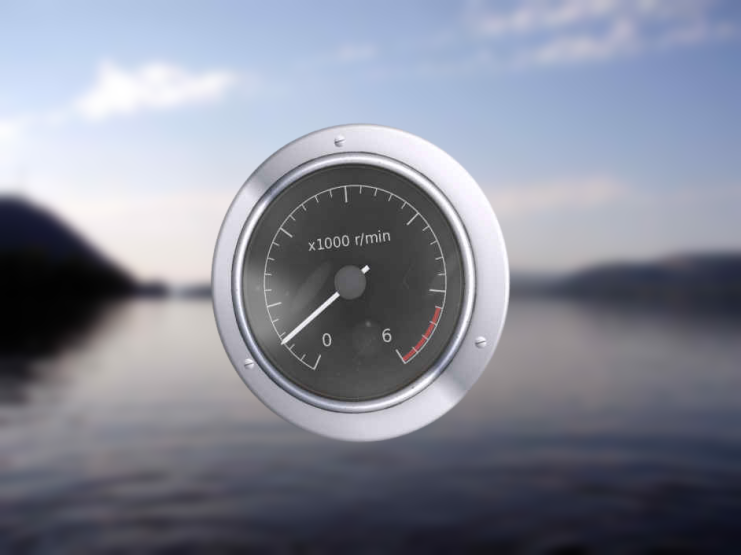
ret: 500 (rpm)
